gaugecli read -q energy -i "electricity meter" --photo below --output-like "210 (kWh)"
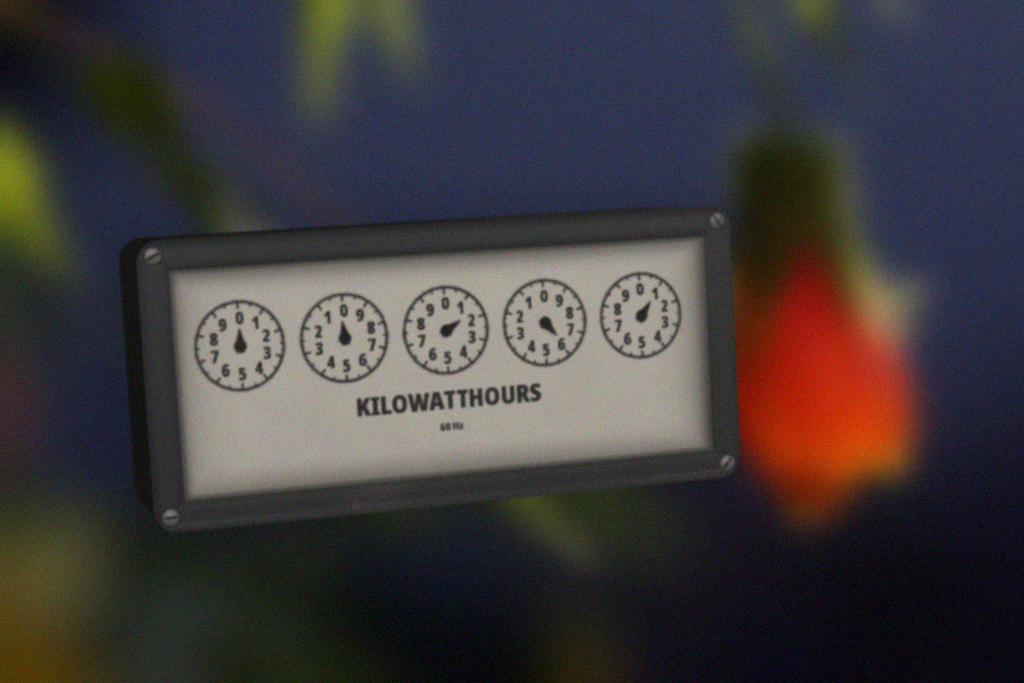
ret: 161 (kWh)
